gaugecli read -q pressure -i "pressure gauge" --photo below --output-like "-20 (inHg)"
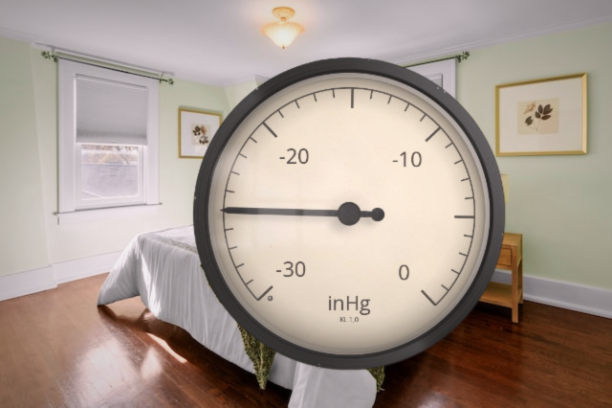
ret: -25 (inHg)
